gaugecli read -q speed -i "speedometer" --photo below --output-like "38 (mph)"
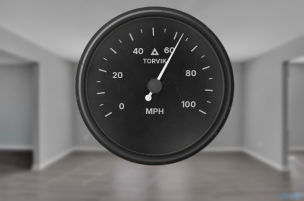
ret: 62.5 (mph)
